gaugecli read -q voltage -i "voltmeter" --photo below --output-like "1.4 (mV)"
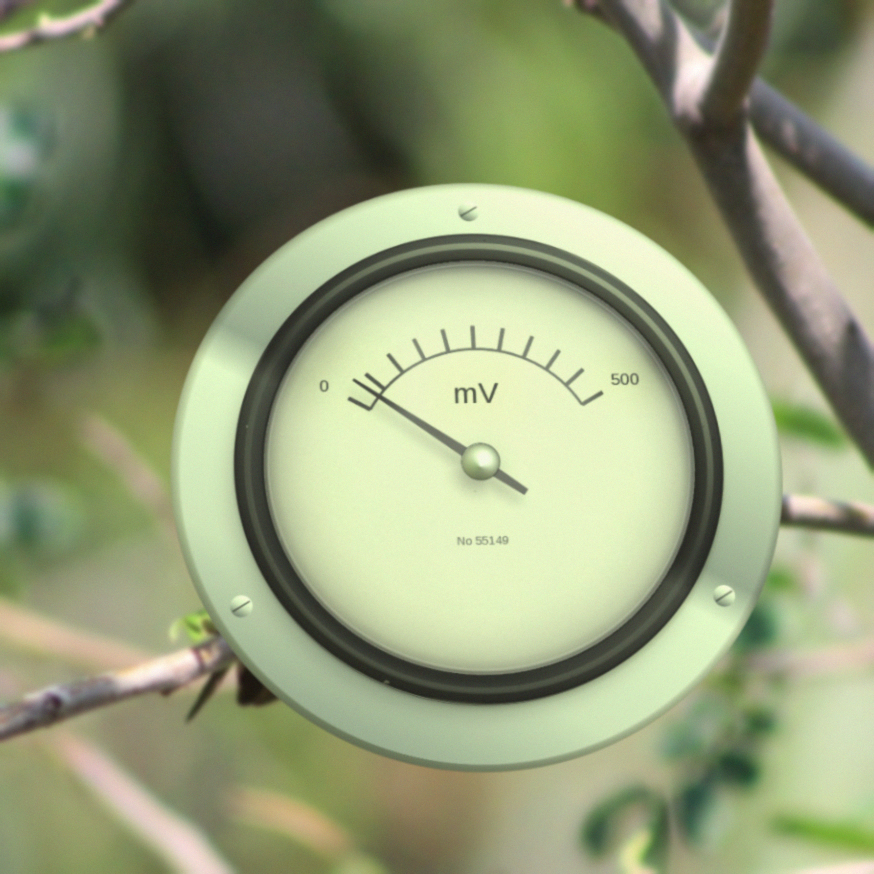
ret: 25 (mV)
